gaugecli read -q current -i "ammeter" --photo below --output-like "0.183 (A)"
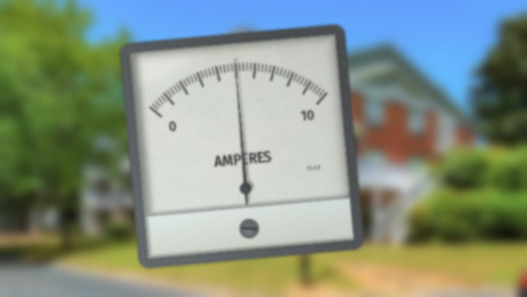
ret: 5 (A)
